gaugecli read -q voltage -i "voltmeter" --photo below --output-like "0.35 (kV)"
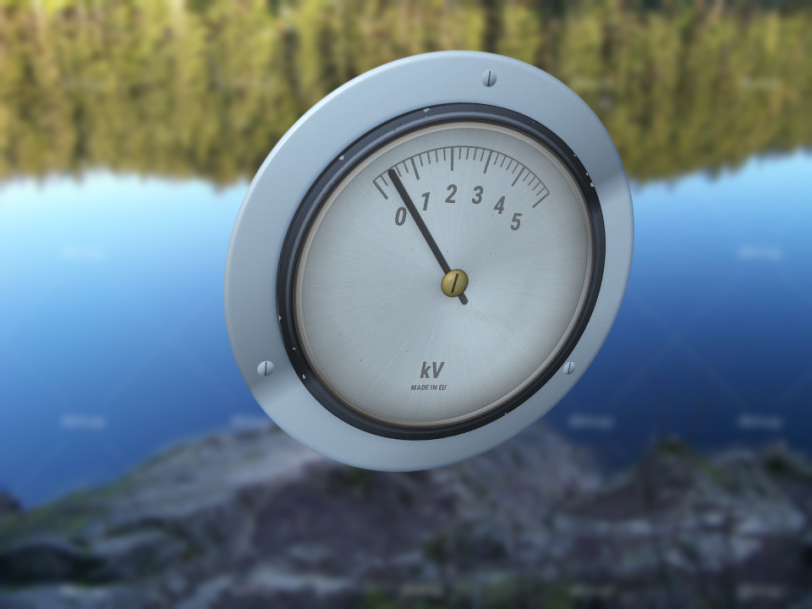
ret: 0.4 (kV)
